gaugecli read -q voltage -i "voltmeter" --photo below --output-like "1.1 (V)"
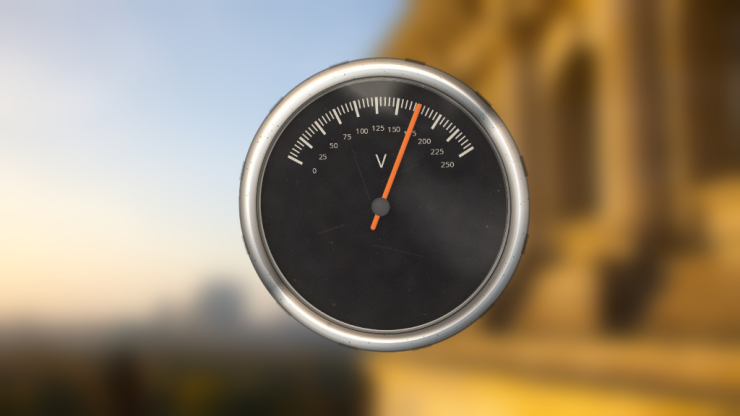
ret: 175 (V)
